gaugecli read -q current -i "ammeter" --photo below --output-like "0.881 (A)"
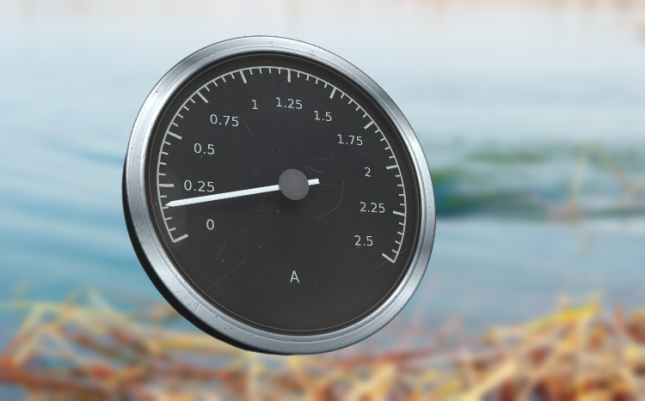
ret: 0.15 (A)
